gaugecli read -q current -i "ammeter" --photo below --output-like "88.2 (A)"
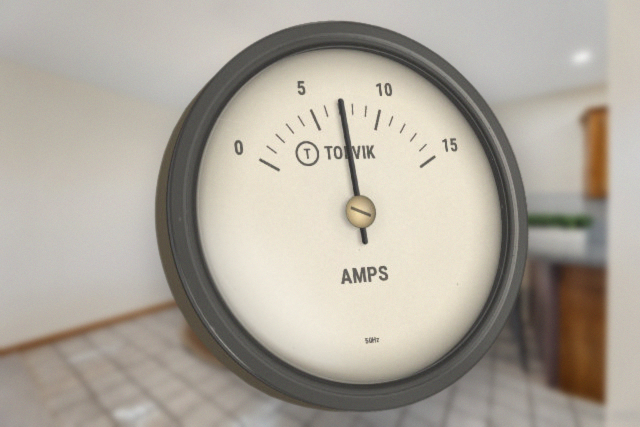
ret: 7 (A)
